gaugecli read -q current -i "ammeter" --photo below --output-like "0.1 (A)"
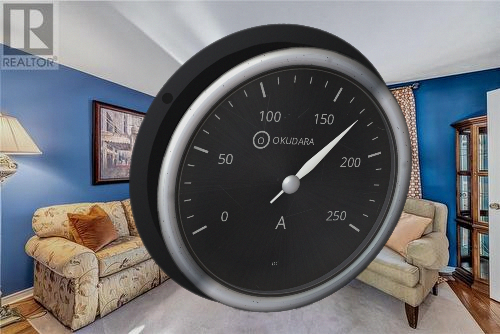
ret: 170 (A)
